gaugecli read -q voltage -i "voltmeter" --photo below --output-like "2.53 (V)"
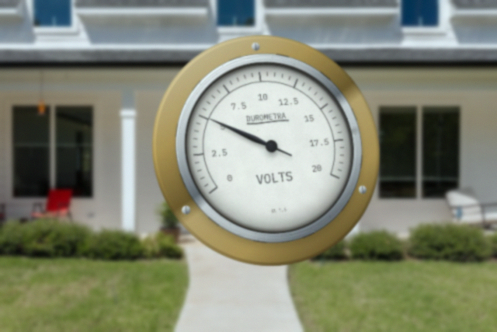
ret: 5 (V)
